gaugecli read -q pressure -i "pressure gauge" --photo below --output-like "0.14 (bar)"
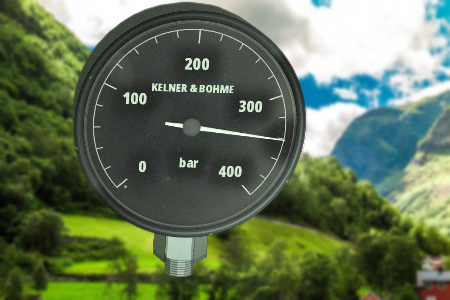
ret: 340 (bar)
